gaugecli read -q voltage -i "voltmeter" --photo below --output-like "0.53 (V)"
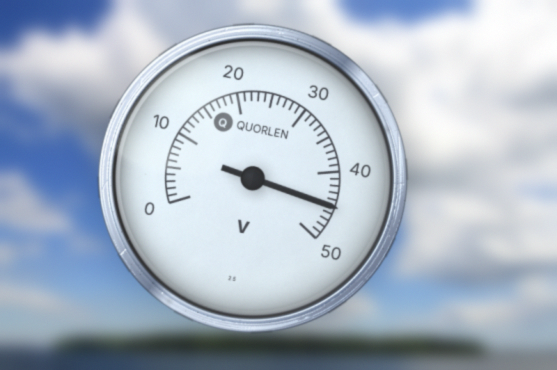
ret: 45 (V)
